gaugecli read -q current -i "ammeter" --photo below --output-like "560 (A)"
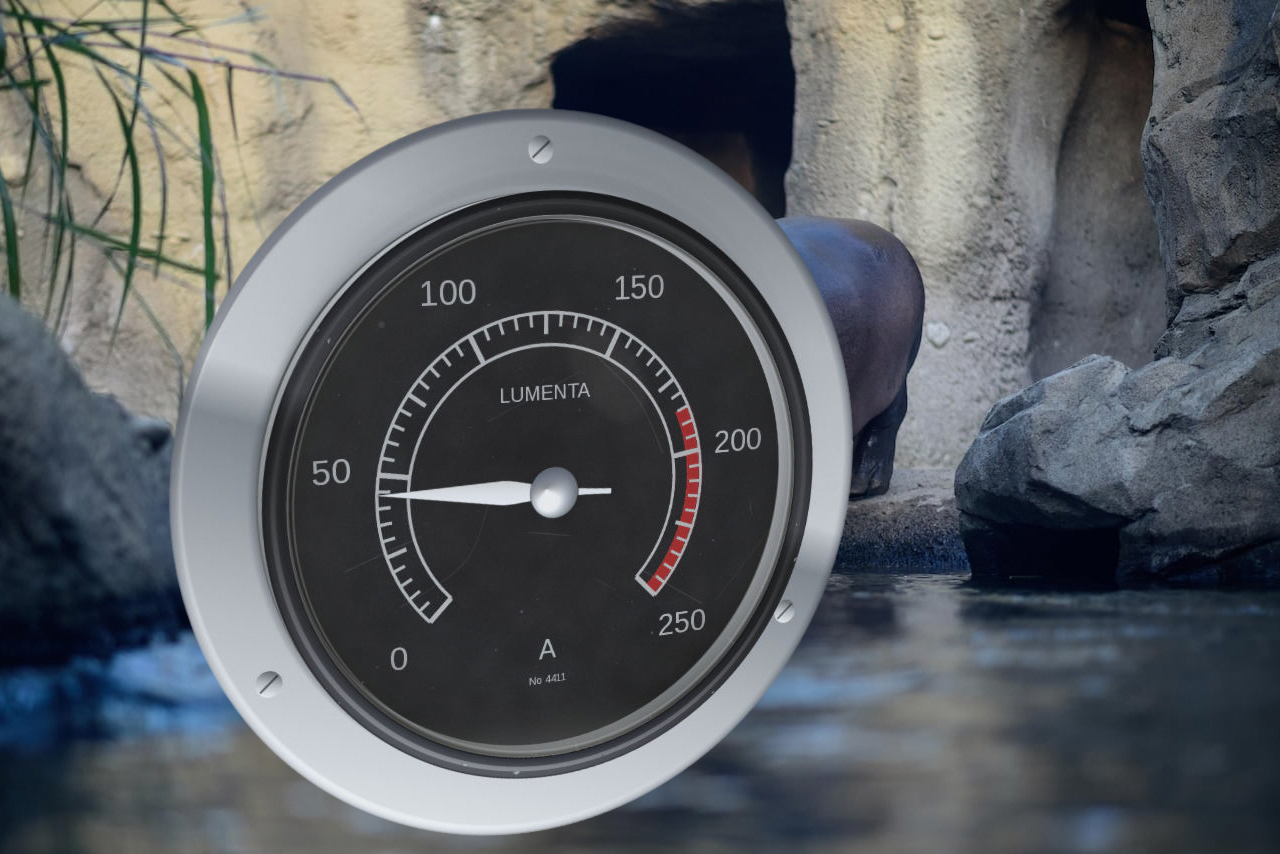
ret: 45 (A)
